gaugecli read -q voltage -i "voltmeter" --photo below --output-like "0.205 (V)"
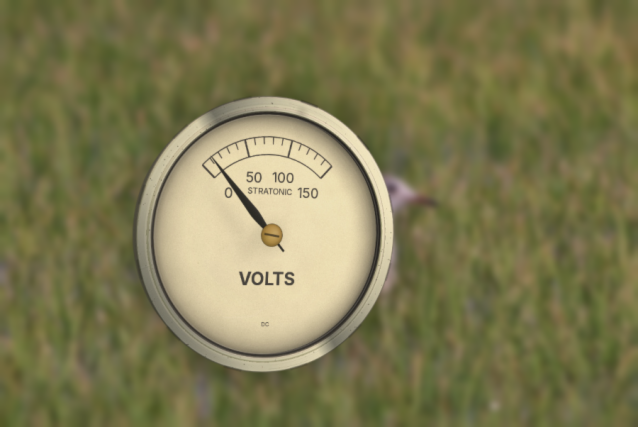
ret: 10 (V)
